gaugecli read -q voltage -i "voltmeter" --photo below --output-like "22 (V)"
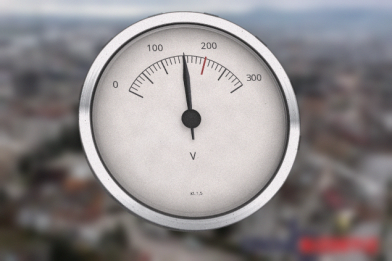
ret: 150 (V)
